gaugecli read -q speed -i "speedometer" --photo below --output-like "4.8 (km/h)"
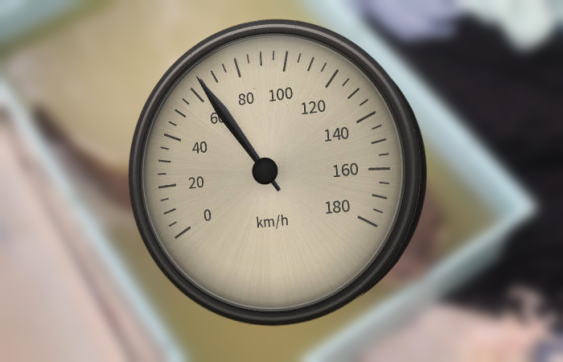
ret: 65 (km/h)
